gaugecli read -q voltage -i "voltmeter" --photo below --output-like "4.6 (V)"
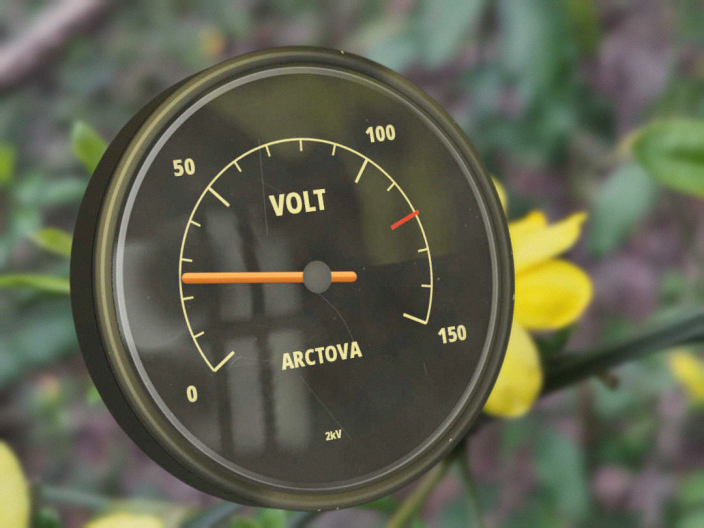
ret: 25 (V)
